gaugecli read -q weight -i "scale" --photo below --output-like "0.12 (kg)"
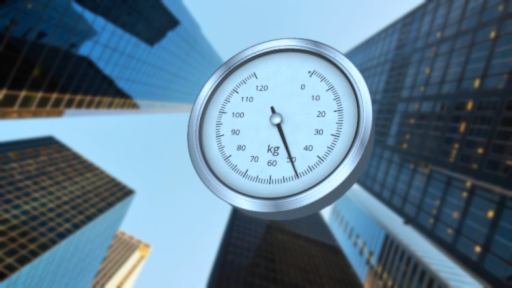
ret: 50 (kg)
